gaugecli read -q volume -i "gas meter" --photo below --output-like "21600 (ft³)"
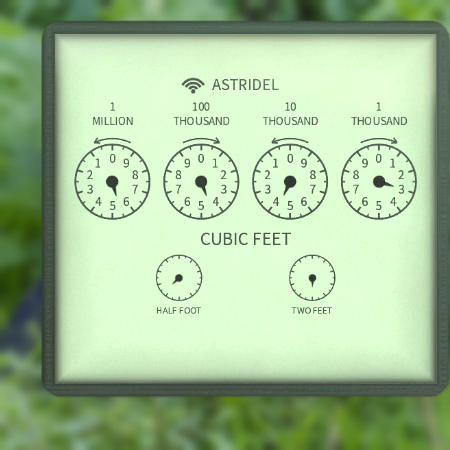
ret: 544300 (ft³)
